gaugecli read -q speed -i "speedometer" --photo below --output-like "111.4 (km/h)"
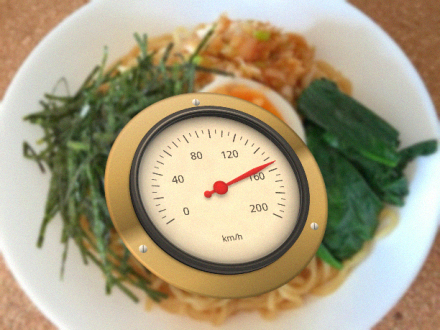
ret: 155 (km/h)
